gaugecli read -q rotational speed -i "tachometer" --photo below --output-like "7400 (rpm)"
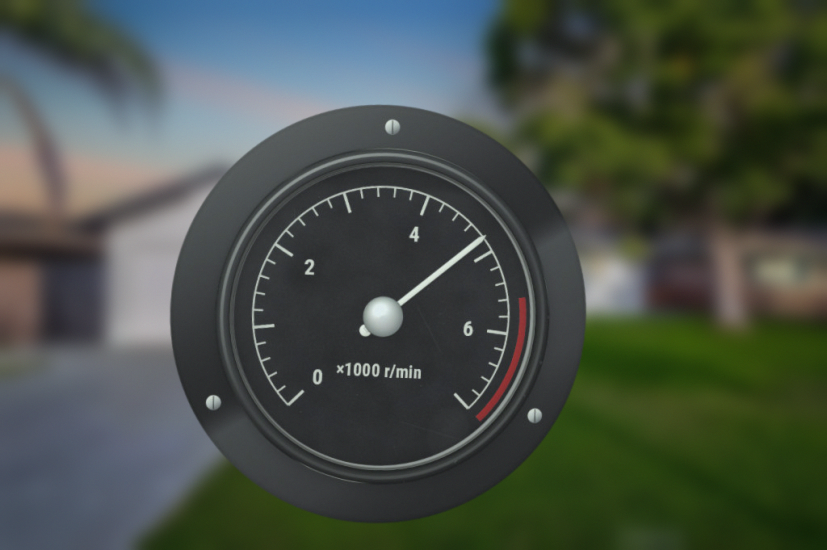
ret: 4800 (rpm)
